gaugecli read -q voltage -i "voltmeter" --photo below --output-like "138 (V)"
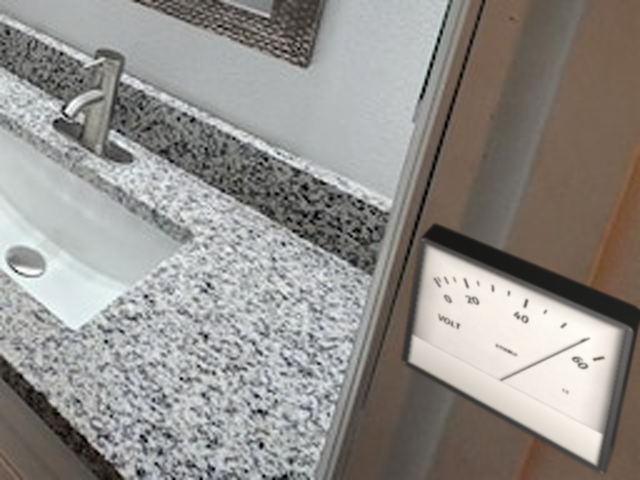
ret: 55 (V)
